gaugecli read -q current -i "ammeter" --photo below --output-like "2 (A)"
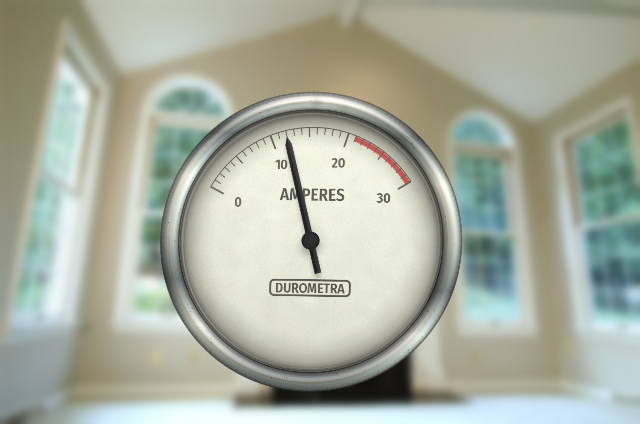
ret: 12 (A)
